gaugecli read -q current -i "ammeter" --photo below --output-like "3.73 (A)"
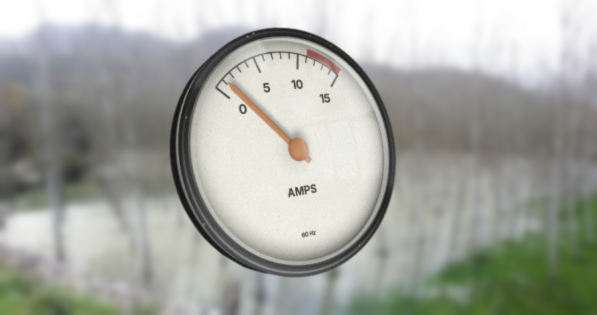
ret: 1 (A)
